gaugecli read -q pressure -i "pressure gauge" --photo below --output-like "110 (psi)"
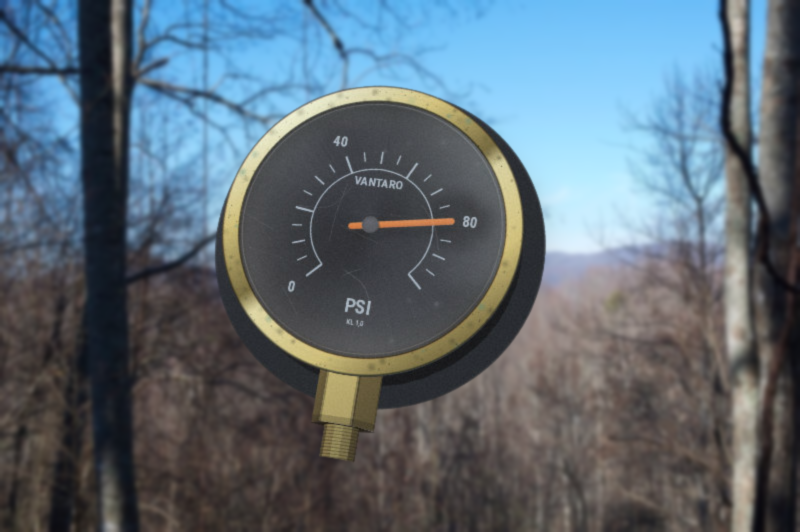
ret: 80 (psi)
